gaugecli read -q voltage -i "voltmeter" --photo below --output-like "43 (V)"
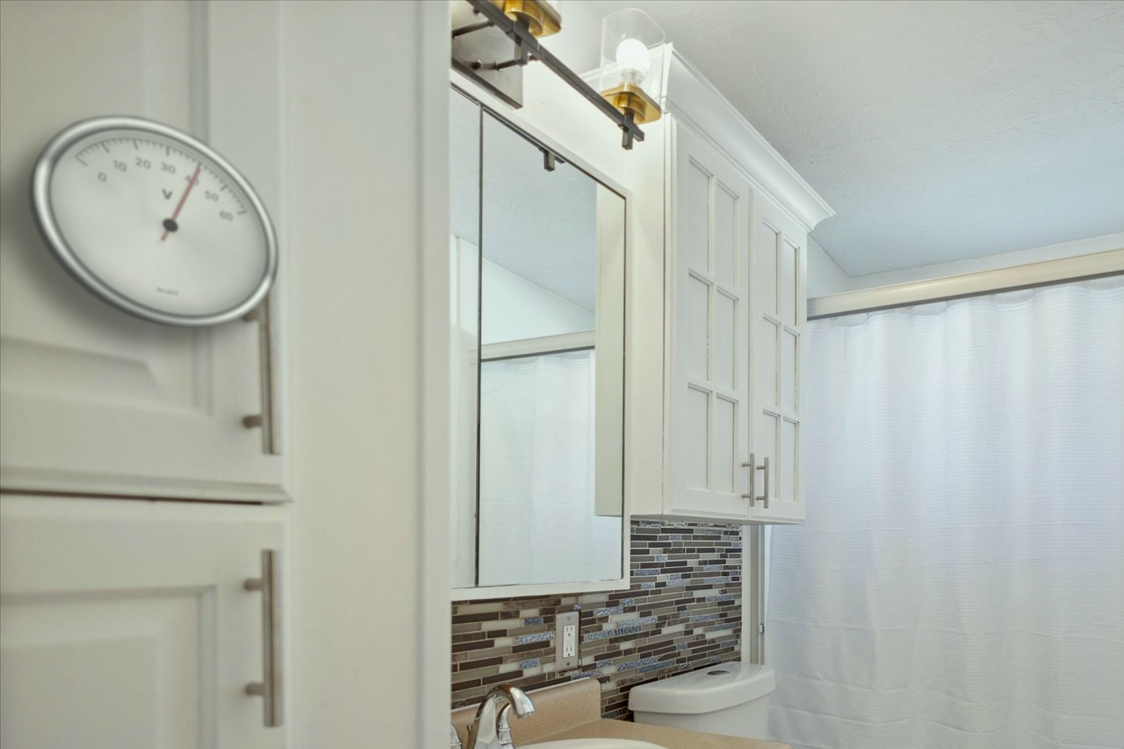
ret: 40 (V)
